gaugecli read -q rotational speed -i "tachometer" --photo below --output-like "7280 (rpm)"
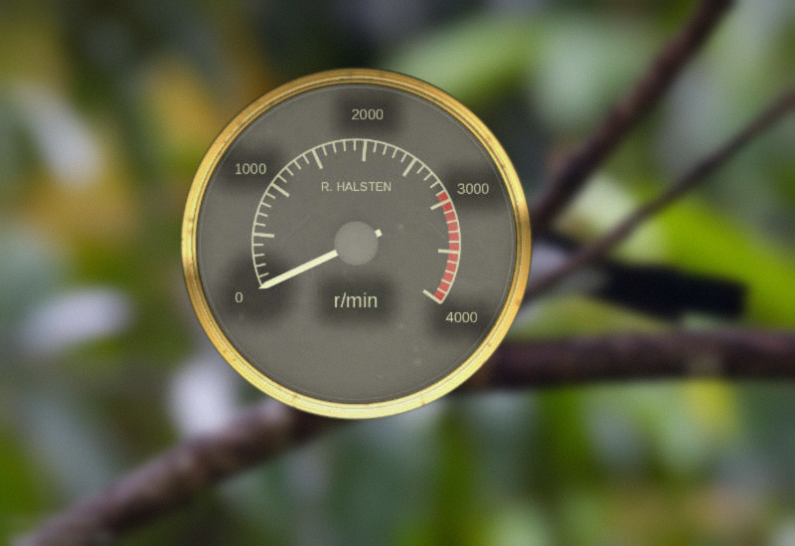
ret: 0 (rpm)
